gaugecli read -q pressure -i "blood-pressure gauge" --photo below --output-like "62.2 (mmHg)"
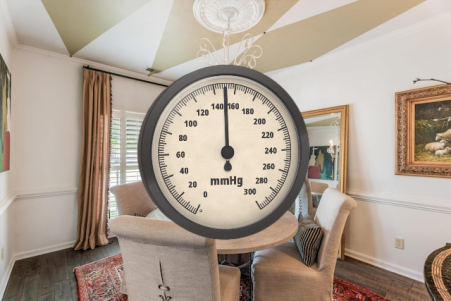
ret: 150 (mmHg)
